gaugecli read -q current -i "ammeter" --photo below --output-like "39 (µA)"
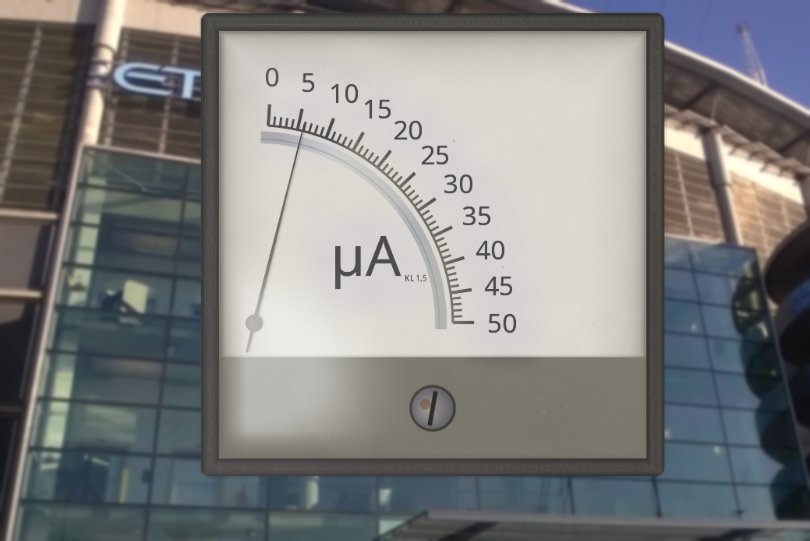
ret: 6 (µA)
